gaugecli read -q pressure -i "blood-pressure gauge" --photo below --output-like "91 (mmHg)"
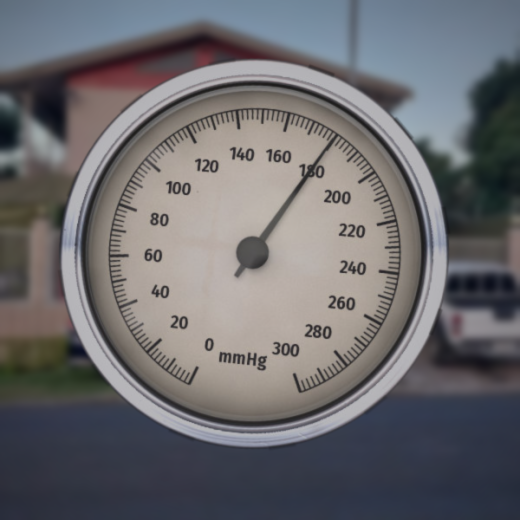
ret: 180 (mmHg)
